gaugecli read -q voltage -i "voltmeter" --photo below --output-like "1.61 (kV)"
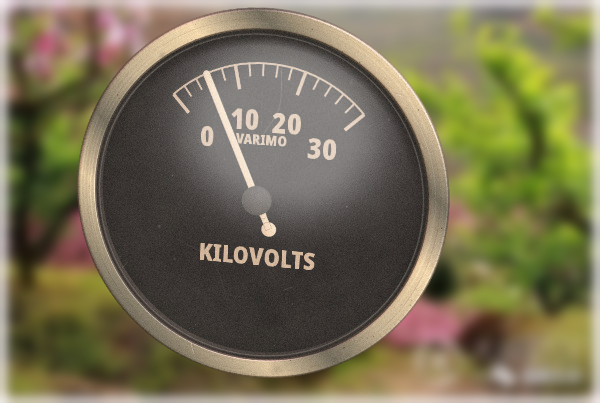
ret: 6 (kV)
